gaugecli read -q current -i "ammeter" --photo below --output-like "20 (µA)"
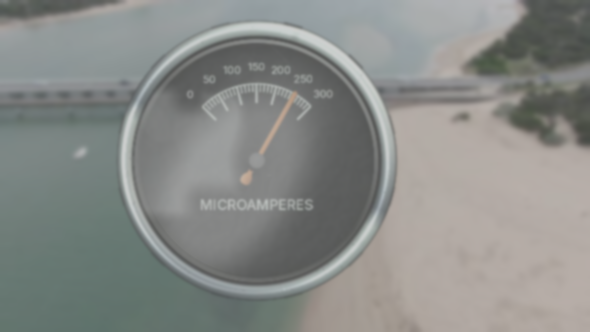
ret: 250 (µA)
